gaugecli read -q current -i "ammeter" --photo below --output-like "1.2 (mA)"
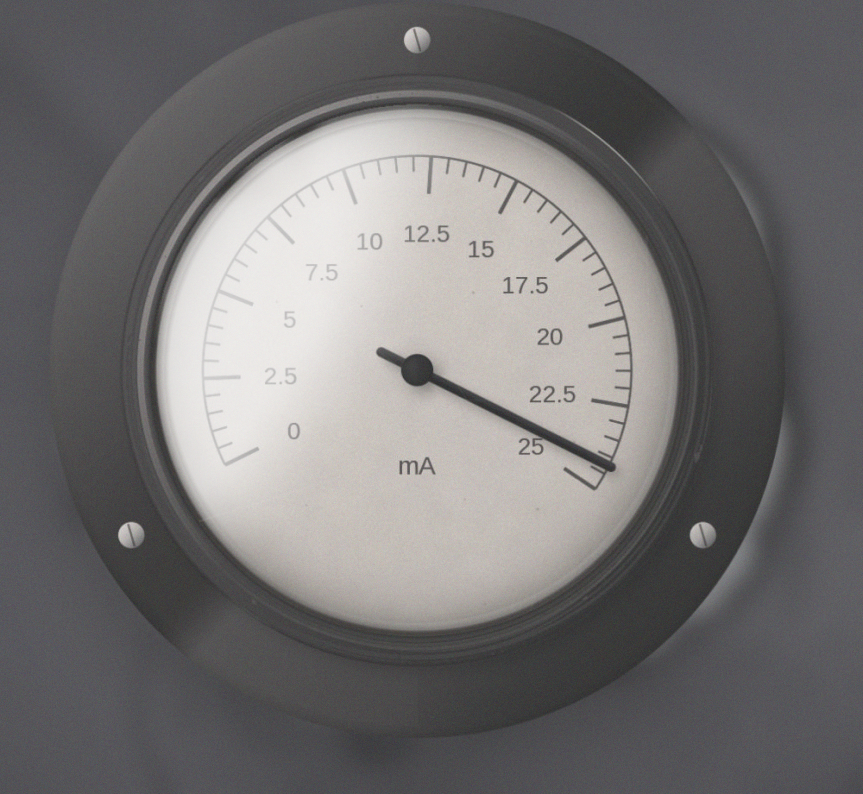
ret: 24.25 (mA)
